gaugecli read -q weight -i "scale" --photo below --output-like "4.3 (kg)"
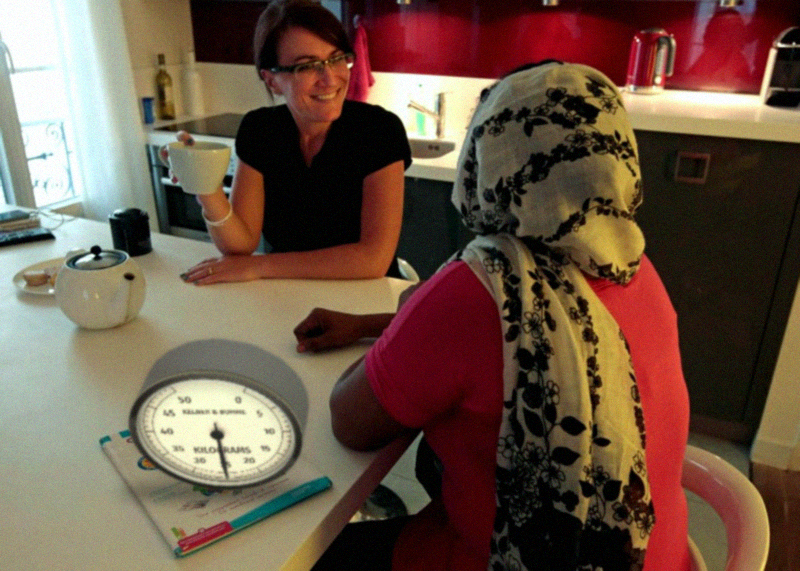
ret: 25 (kg)
